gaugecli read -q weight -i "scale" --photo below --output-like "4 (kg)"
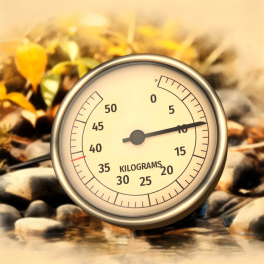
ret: 10 (kg)
